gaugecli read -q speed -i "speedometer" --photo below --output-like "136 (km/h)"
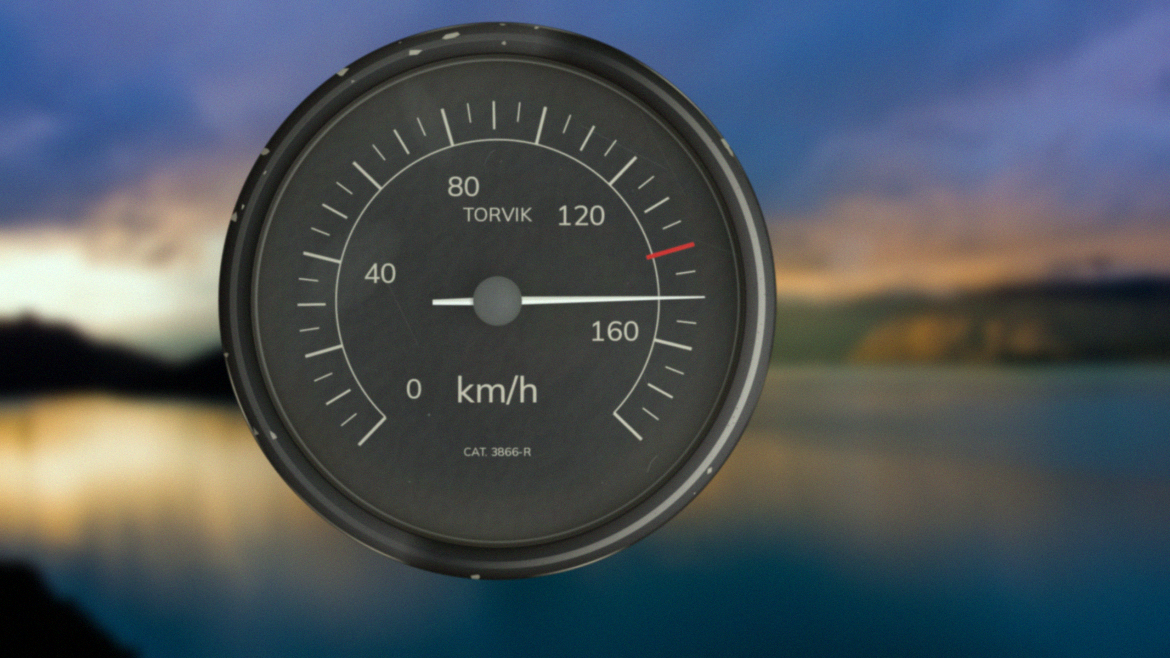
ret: 150 (km/h)
